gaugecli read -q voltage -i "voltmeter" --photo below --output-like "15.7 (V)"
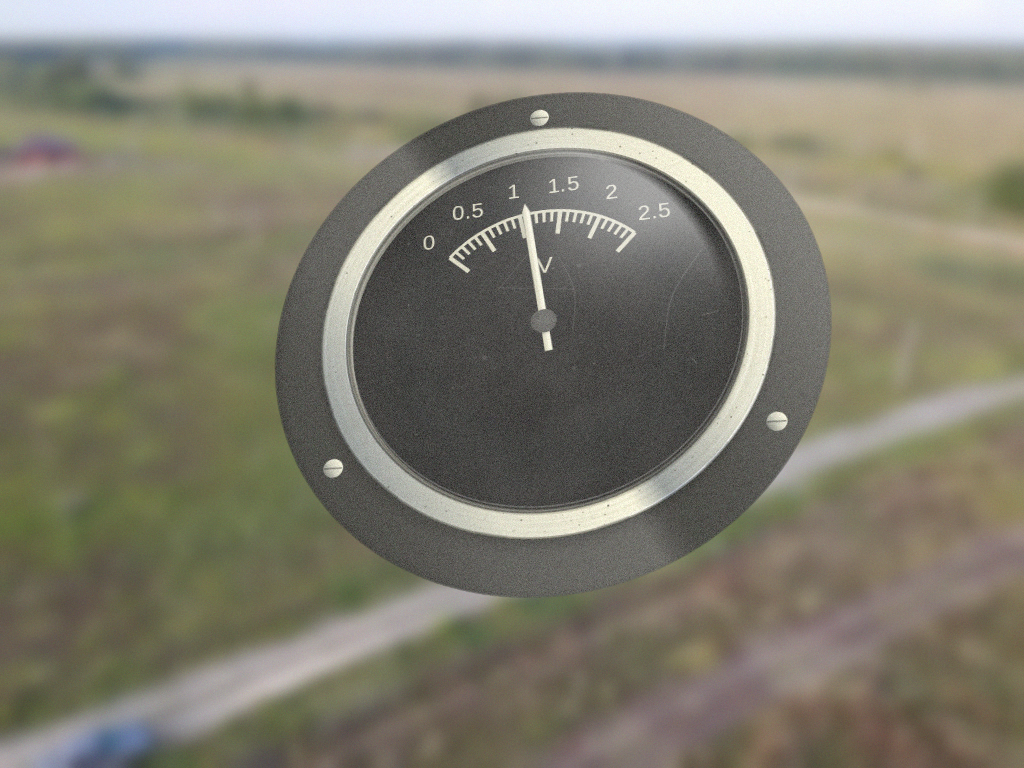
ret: 1.1 (V)
